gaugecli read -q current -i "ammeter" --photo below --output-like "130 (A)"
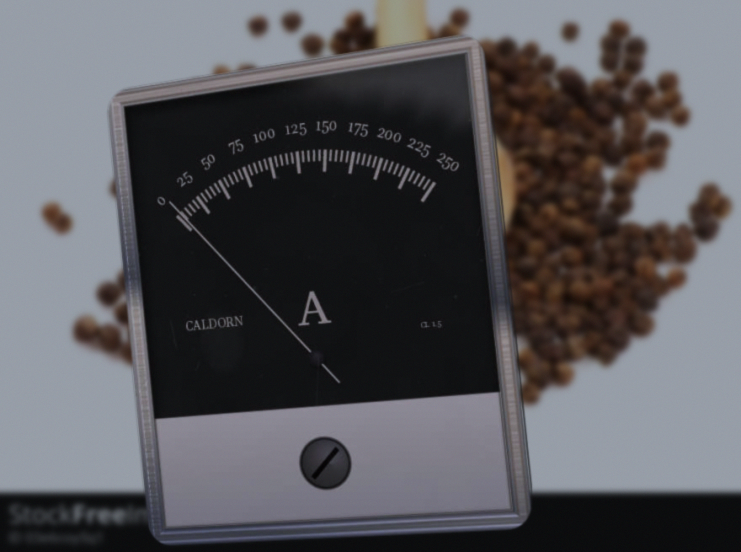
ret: 5 (A)
